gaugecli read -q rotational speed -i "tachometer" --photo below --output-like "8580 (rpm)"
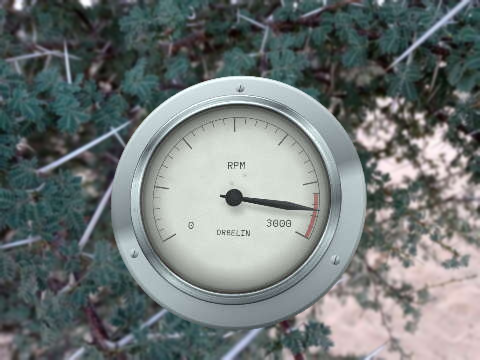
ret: 2750 (rpm)
